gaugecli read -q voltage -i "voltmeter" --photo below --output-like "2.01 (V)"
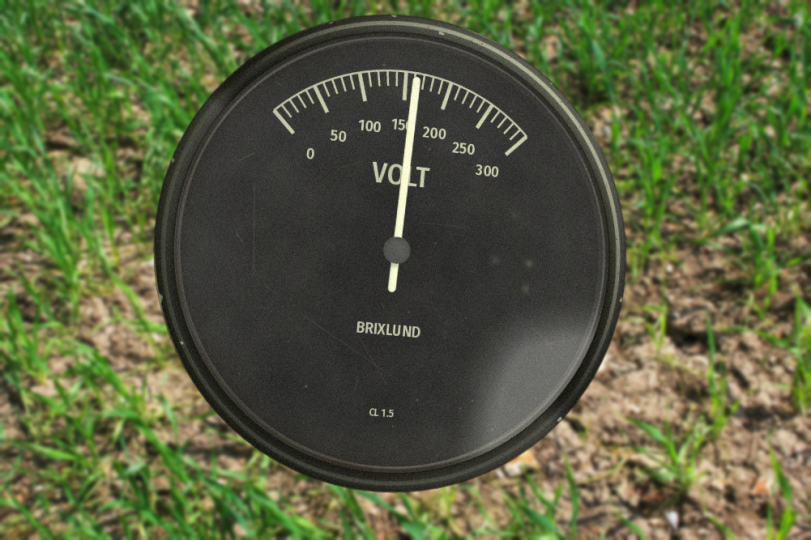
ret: 160 (V)
